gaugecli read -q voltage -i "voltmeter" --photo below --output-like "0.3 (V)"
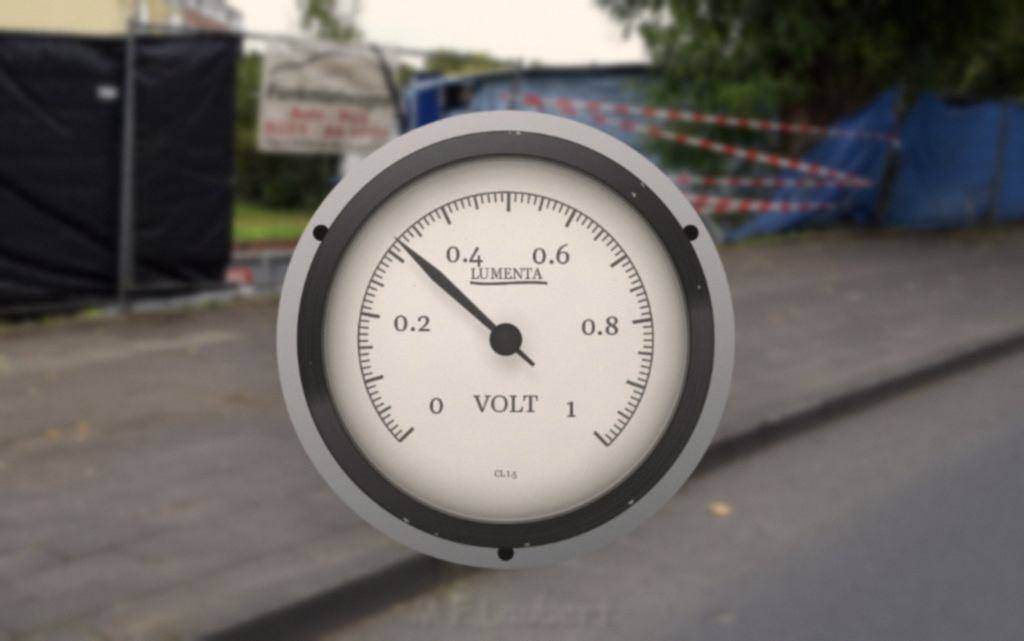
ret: 0.32 (V)
